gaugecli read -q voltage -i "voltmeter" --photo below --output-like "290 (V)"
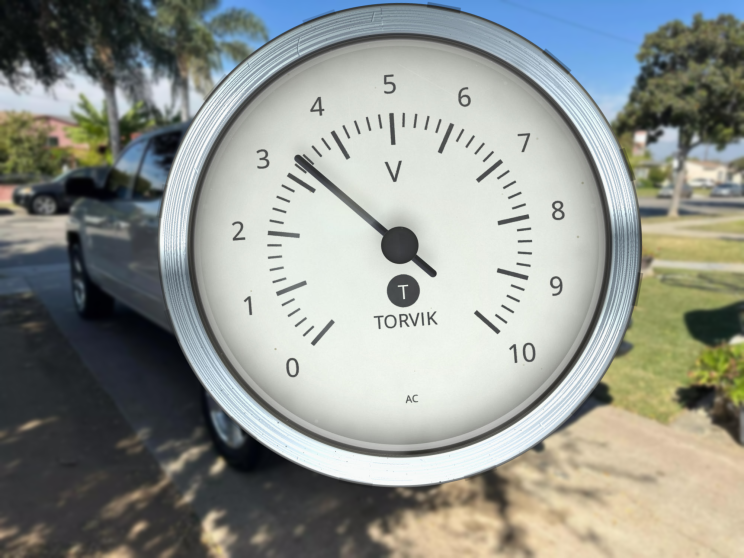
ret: 3.3 (V)
